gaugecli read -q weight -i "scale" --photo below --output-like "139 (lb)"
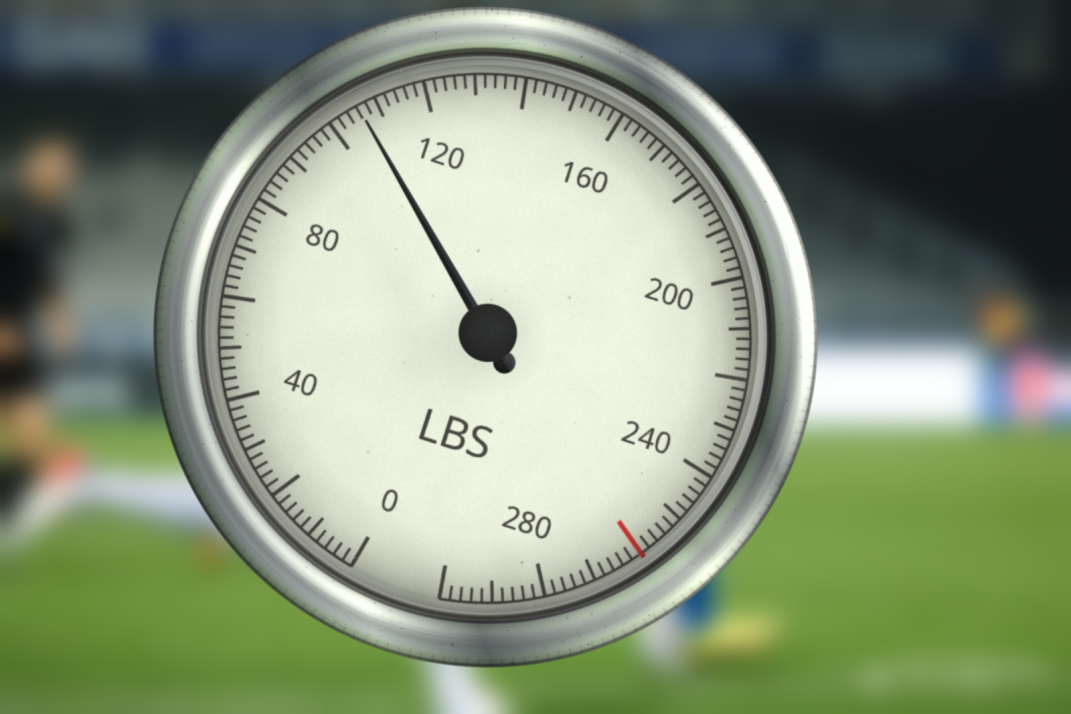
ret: 106 (lb)
